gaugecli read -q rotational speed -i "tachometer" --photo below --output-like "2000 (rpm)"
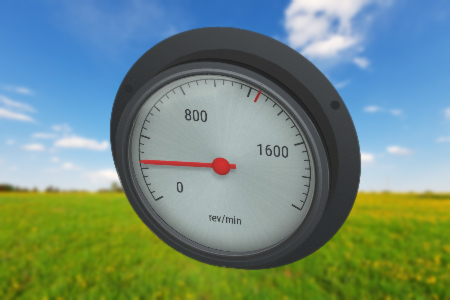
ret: 250 (rpm)
